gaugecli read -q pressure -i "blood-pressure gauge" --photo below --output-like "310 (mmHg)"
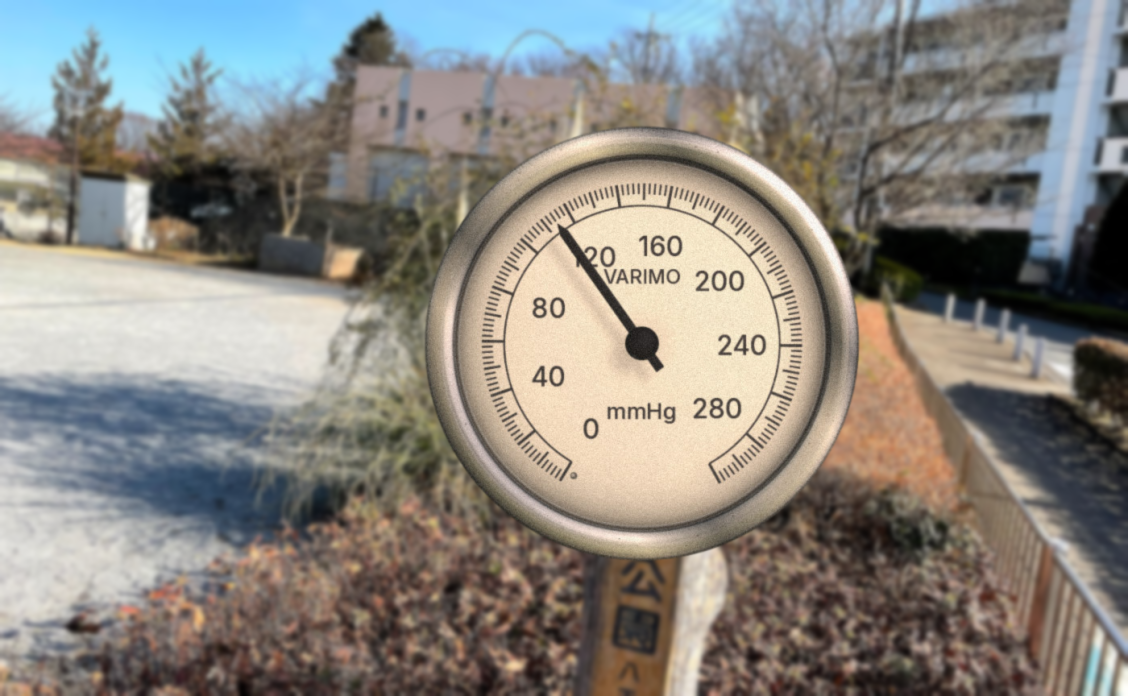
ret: 114 (mmHg)
